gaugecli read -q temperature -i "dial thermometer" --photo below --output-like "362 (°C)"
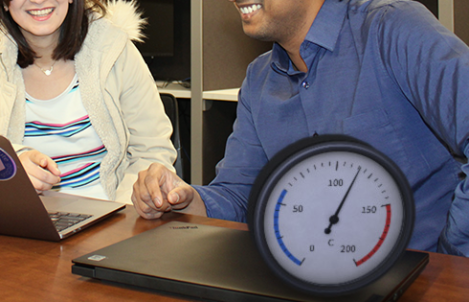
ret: 115 (°C)
